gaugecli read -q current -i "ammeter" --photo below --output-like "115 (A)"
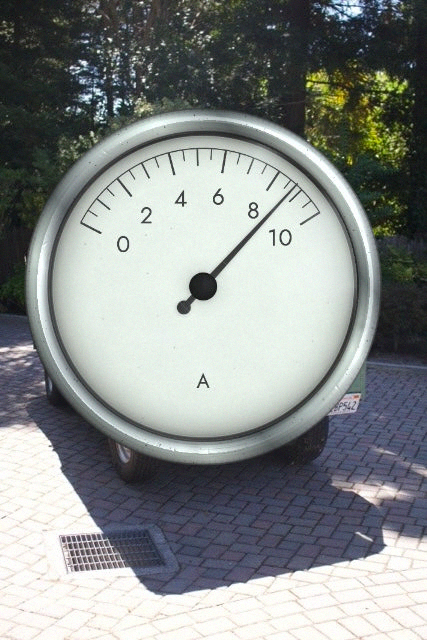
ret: 8.75 (A)
